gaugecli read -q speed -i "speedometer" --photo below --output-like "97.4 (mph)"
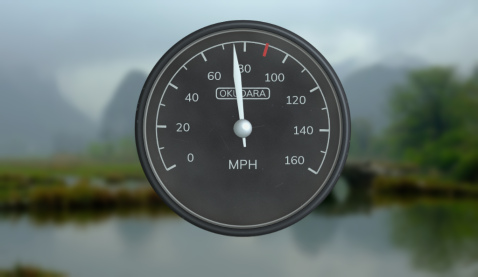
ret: 75 (mph)
